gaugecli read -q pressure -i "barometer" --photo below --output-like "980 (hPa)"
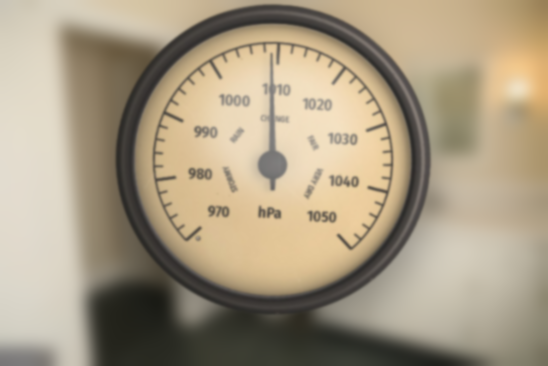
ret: 1009 (hPa)
